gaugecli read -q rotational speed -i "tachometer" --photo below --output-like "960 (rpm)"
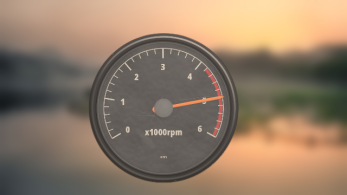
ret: 5000 (rpm)
